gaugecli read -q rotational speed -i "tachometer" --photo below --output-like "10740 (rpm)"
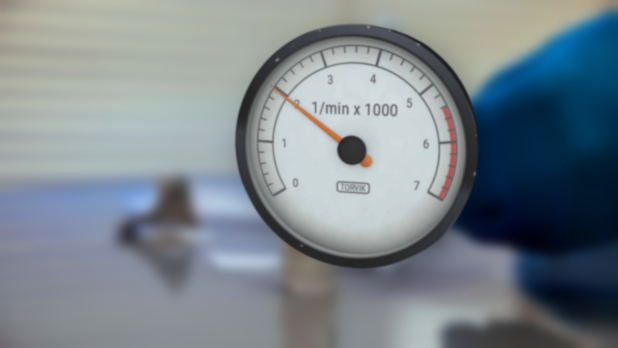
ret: 2000 (rpm)
